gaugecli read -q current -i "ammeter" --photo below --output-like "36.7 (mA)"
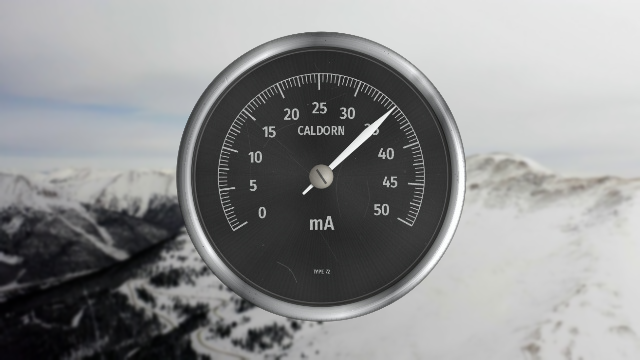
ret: 35 (mA)
